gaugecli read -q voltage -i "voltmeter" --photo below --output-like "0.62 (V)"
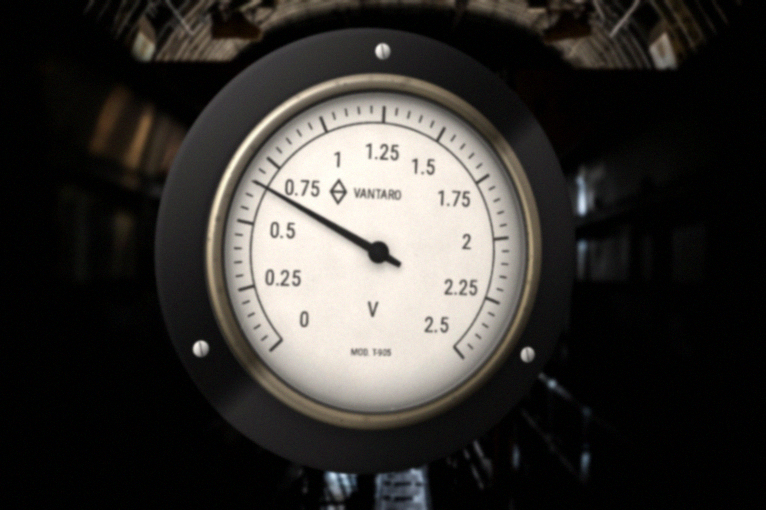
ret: 0.65 (V)
